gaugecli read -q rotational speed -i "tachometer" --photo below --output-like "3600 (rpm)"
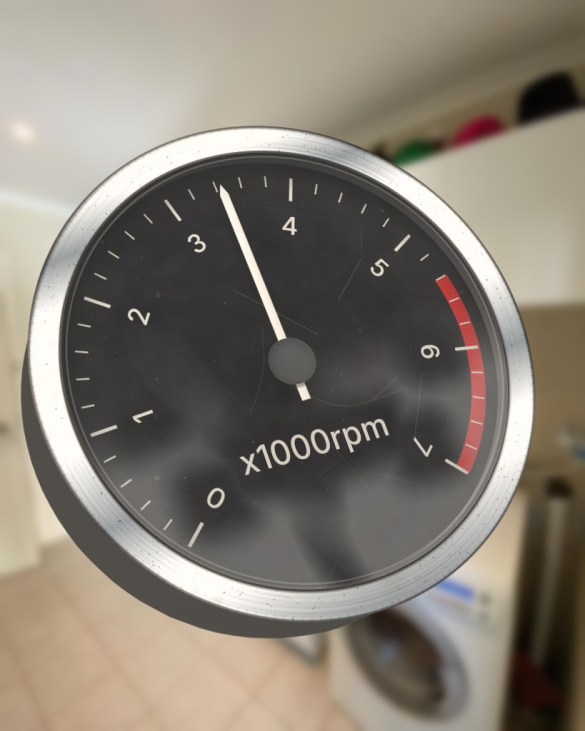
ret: 3400 (rpm)
